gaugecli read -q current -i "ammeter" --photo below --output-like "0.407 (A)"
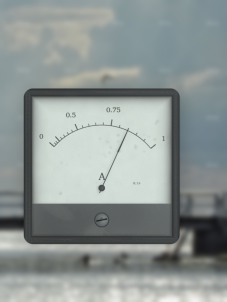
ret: 0.85 (A)
